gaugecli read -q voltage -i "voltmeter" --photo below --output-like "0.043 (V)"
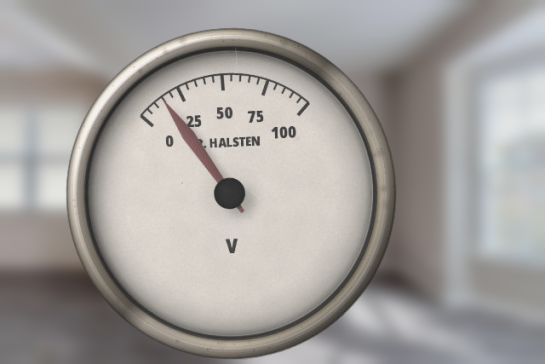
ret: 15 (V)
